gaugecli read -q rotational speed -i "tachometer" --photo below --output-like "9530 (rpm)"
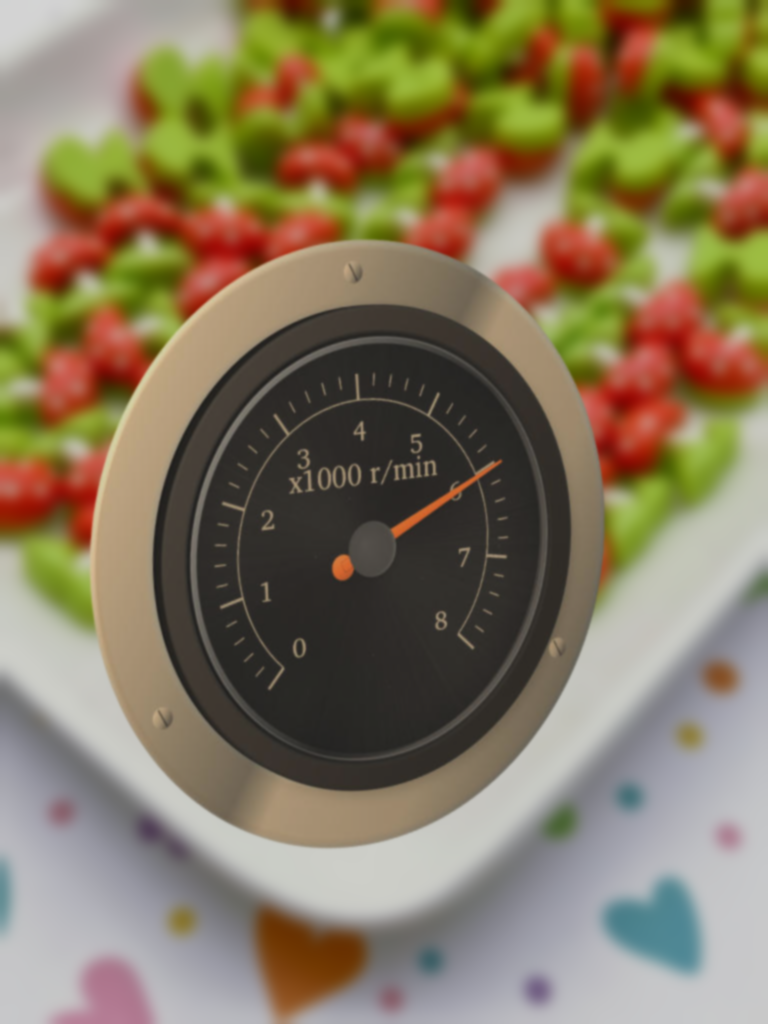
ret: 6000 (rpm)
